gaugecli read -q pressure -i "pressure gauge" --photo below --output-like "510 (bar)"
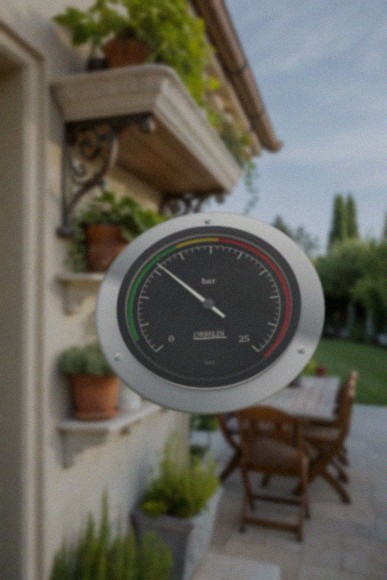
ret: 8 (bar)
